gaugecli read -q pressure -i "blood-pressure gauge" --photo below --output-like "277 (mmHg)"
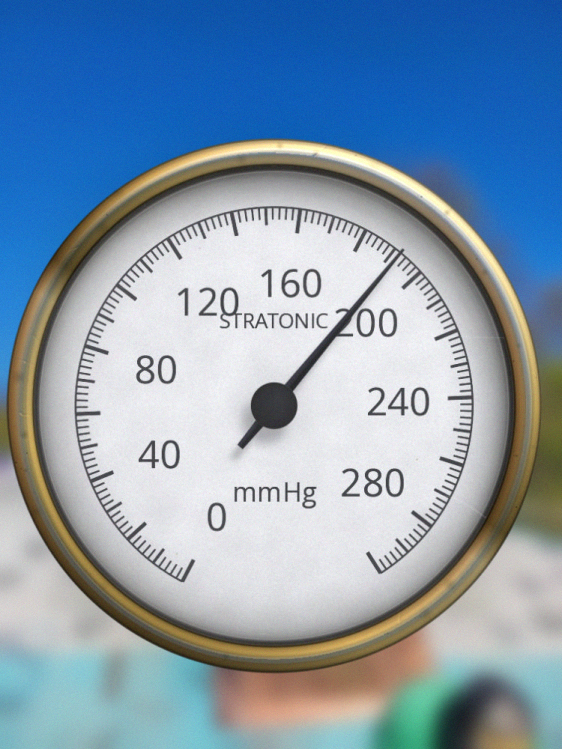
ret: 192 (mmHg)
